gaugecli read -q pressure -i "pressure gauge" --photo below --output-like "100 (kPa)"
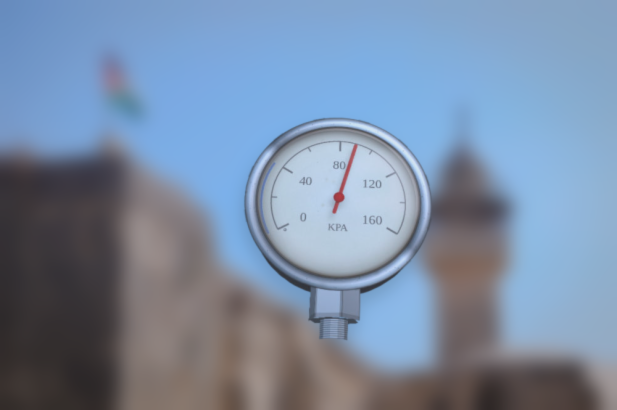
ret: 90 (kPa)
